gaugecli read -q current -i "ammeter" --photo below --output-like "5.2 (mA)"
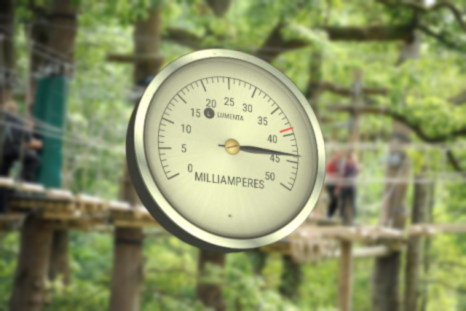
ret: 44 (mA)
